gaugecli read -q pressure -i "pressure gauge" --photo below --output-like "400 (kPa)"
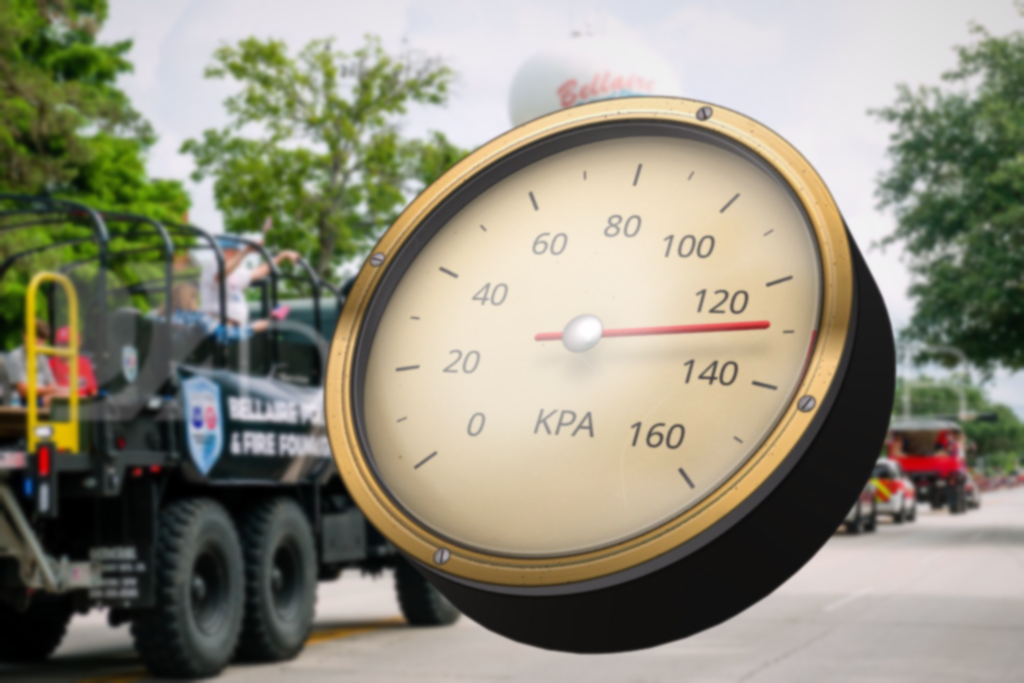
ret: 130 (kPa)
